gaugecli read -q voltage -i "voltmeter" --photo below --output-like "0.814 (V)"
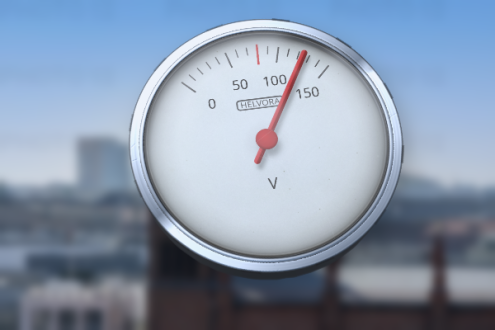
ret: 125 (V)
